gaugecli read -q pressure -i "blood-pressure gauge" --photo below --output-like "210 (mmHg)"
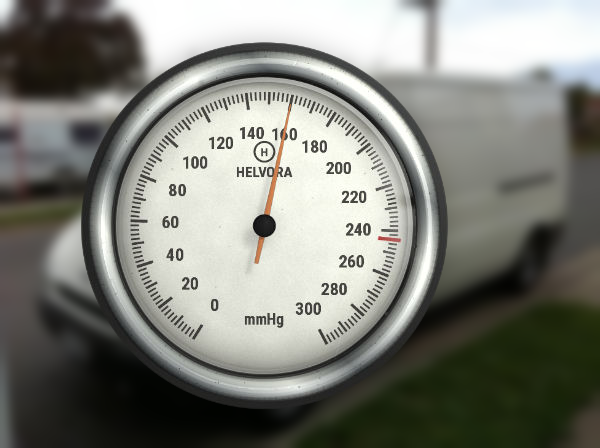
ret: 160 (mmHg)
